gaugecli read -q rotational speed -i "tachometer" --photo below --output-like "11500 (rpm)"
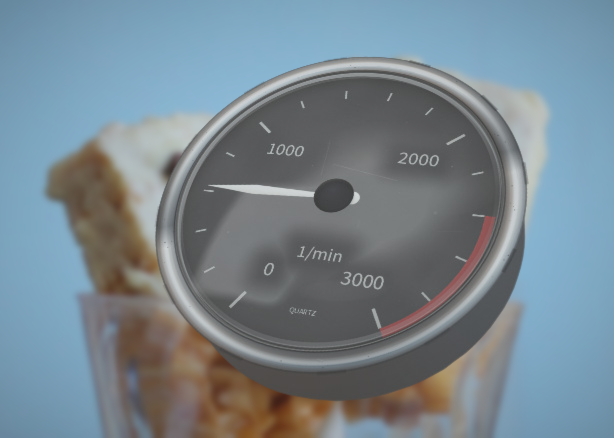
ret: 600 (rpm)
